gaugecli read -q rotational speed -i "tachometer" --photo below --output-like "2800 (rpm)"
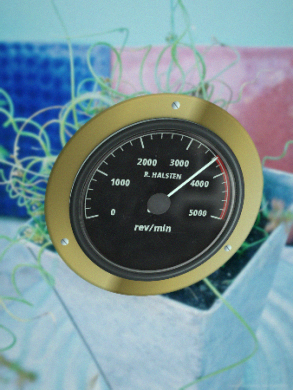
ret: 3600 (rpm)
